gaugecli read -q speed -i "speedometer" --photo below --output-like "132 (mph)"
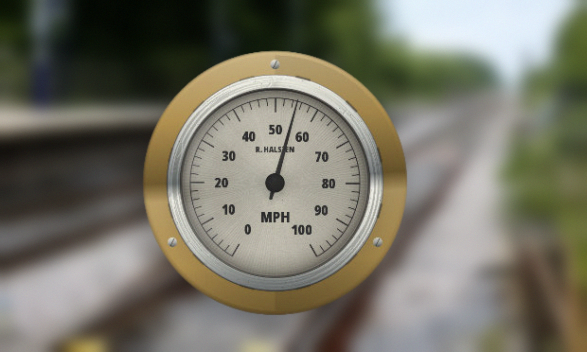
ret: 55 (mph)
